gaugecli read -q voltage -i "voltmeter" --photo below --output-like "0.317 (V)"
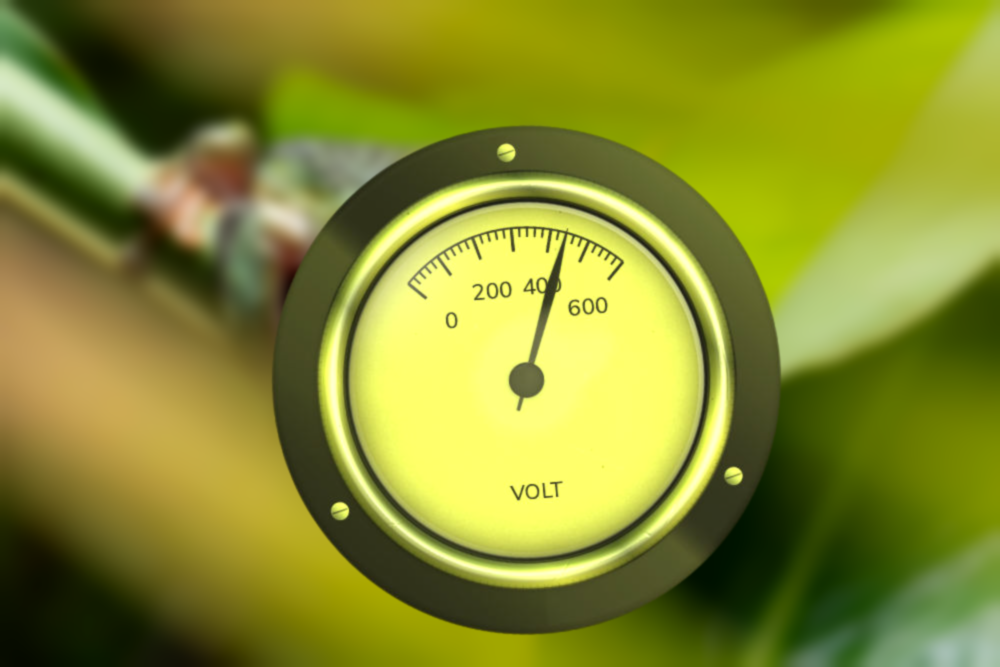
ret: 440 (V)
